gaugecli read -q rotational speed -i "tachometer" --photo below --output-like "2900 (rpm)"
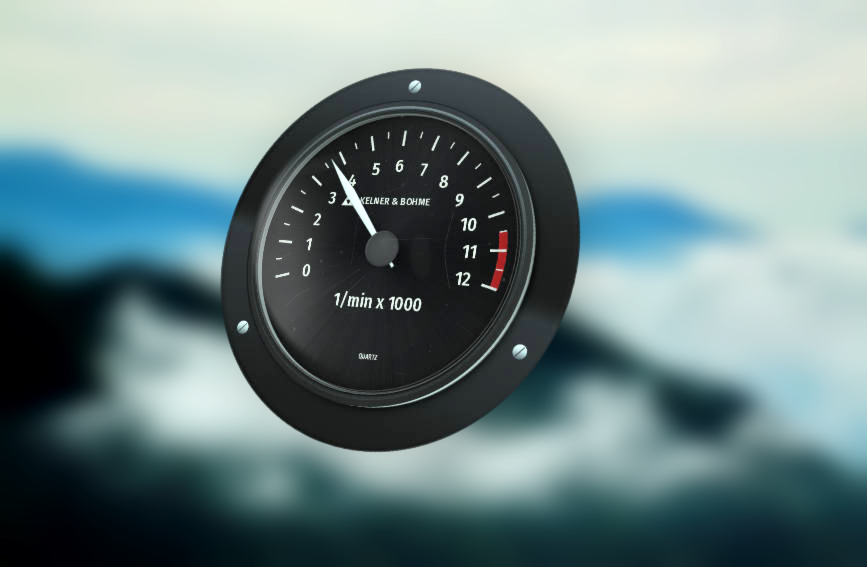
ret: 3750 (rpm)
